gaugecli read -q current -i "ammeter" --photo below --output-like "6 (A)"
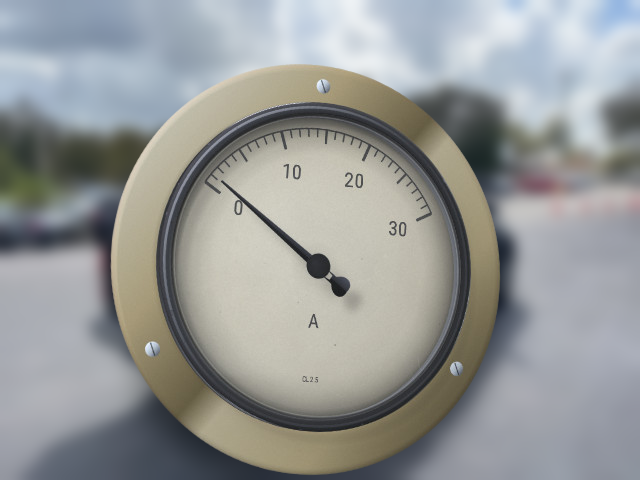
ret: 1 (A)
